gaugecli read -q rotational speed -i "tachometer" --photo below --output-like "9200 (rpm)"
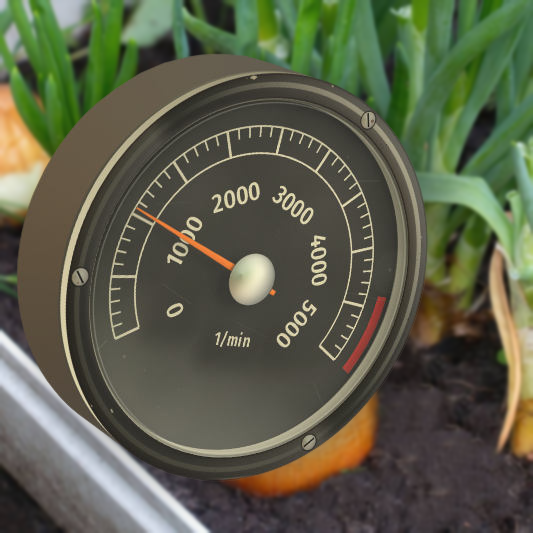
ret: 1050 (rpm)
